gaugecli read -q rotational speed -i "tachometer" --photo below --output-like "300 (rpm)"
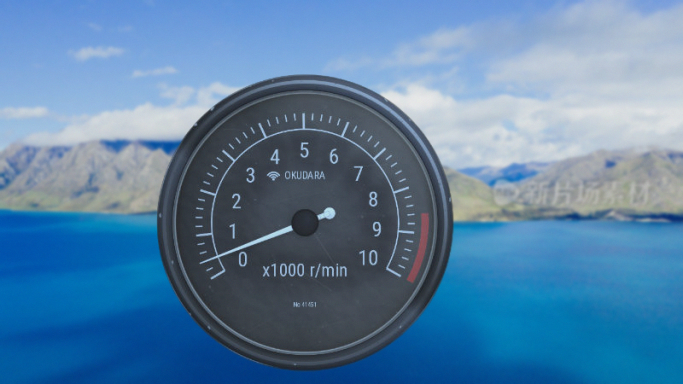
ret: 400 (rpm)
